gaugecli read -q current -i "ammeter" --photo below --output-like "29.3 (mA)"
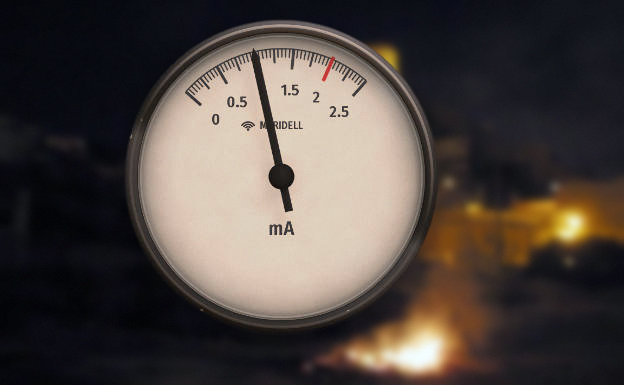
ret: 1 (mA)
